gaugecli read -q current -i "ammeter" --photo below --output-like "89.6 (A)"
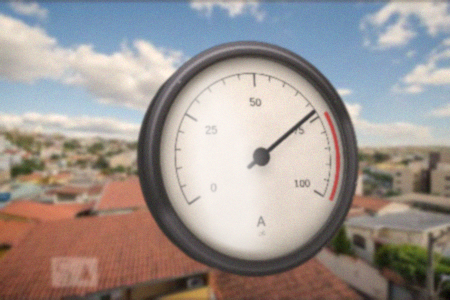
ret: 72.5 (A)
